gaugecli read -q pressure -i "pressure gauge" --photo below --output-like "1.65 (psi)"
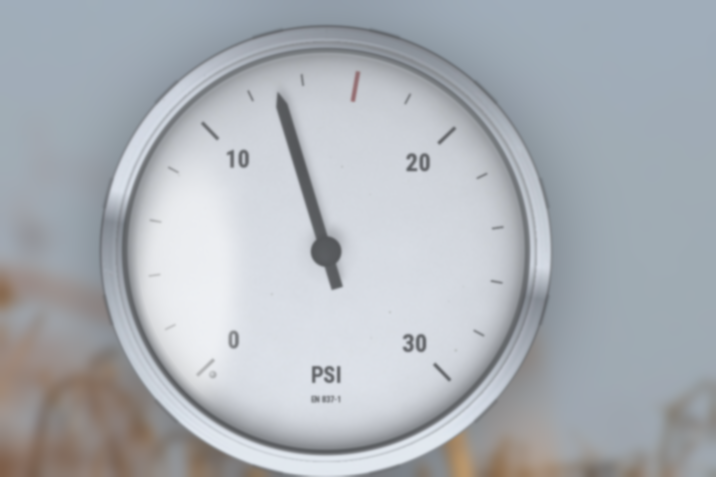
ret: 13 (psi)
